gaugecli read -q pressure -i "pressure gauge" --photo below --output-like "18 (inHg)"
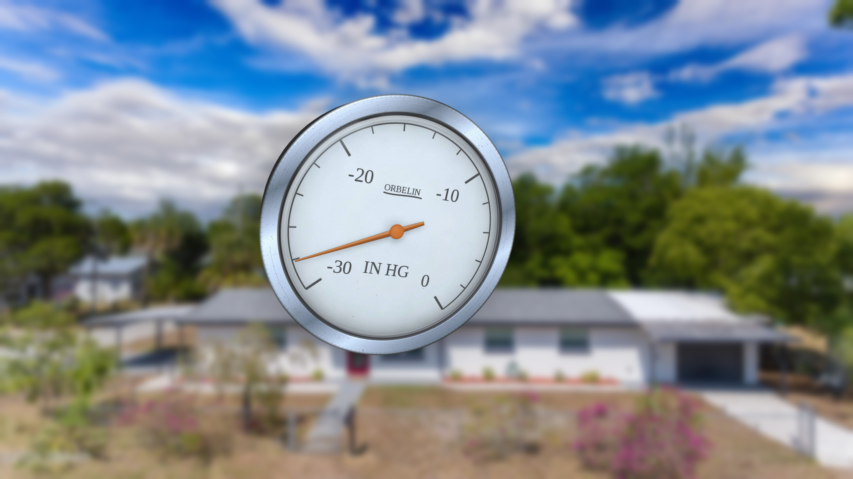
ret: -28 (inHg)
